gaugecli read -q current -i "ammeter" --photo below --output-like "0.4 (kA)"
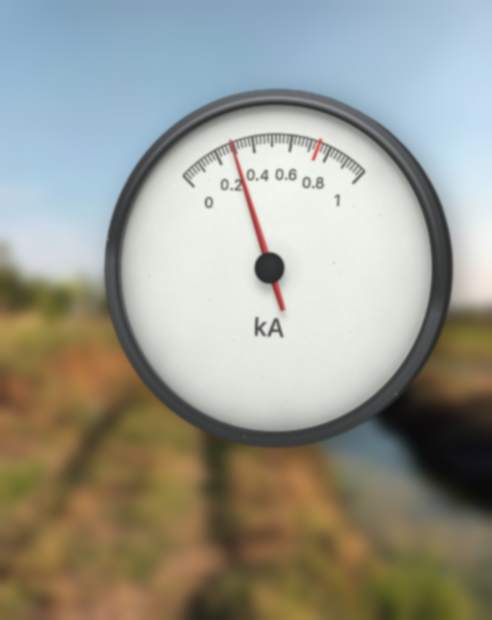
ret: 0.3 (kA)
